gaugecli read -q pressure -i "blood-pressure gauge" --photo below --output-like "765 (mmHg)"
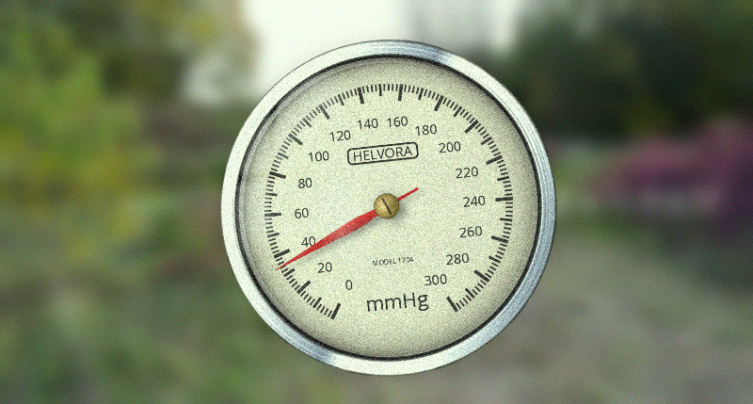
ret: 34 (mmHg)
